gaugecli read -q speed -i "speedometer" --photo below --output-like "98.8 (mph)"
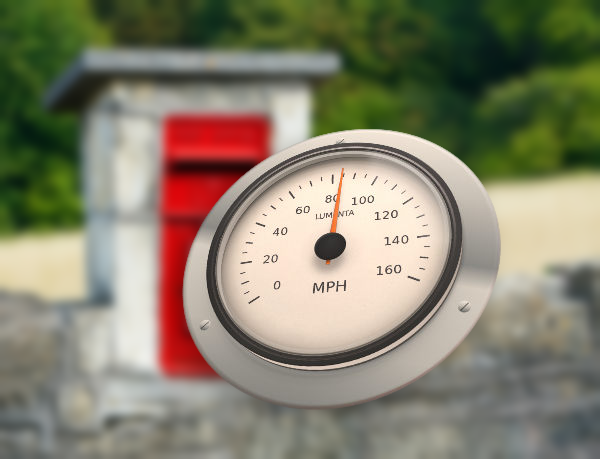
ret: 85 (mph)
